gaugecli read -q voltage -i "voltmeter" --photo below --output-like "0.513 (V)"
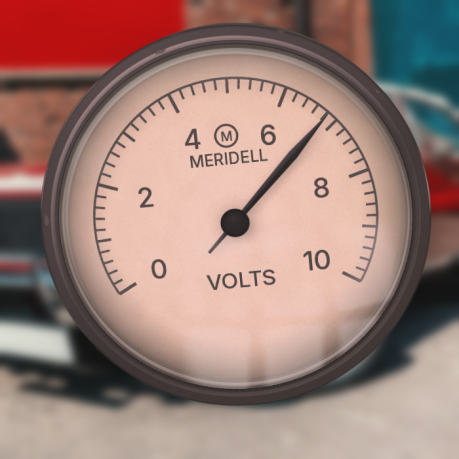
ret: 6.8 (V)
